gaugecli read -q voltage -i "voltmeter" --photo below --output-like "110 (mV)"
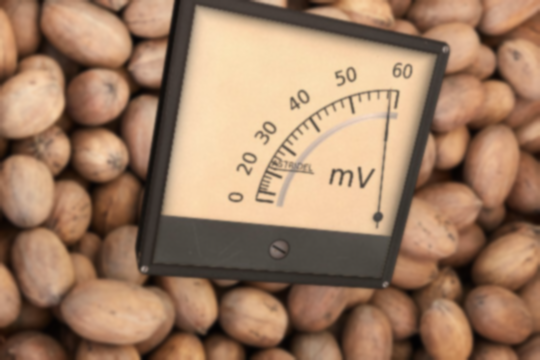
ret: 58 (mV)
